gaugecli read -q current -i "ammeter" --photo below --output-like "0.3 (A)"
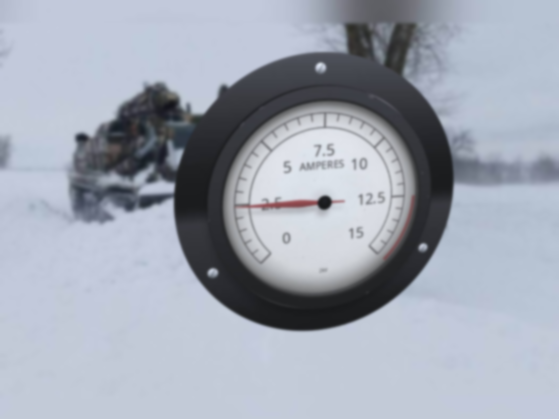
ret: 2.5 (A)
